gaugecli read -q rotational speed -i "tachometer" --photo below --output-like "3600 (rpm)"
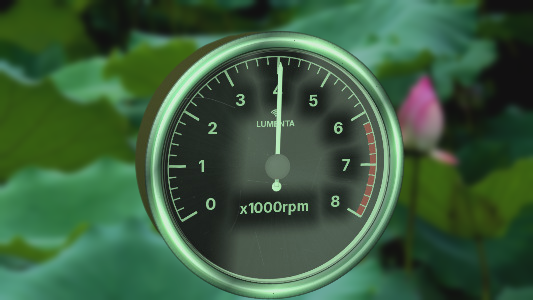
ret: 4000 (rpm)
